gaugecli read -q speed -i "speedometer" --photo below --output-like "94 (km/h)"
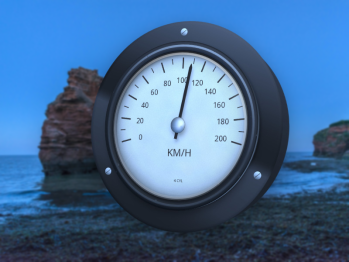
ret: 110 (km/h)
